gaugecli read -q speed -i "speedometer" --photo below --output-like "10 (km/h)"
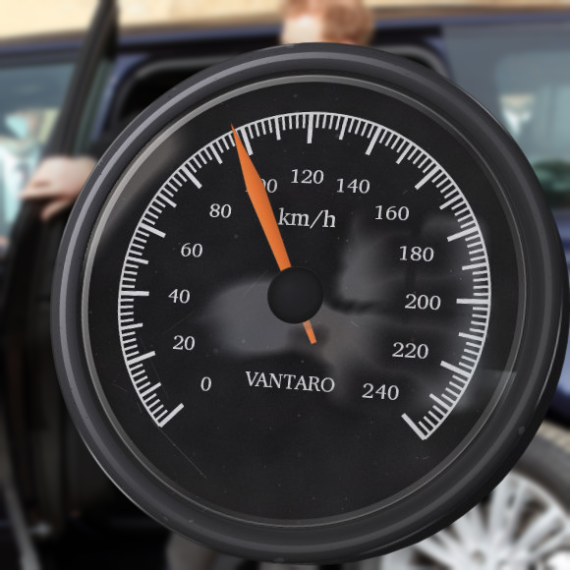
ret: 98 (km/h)
